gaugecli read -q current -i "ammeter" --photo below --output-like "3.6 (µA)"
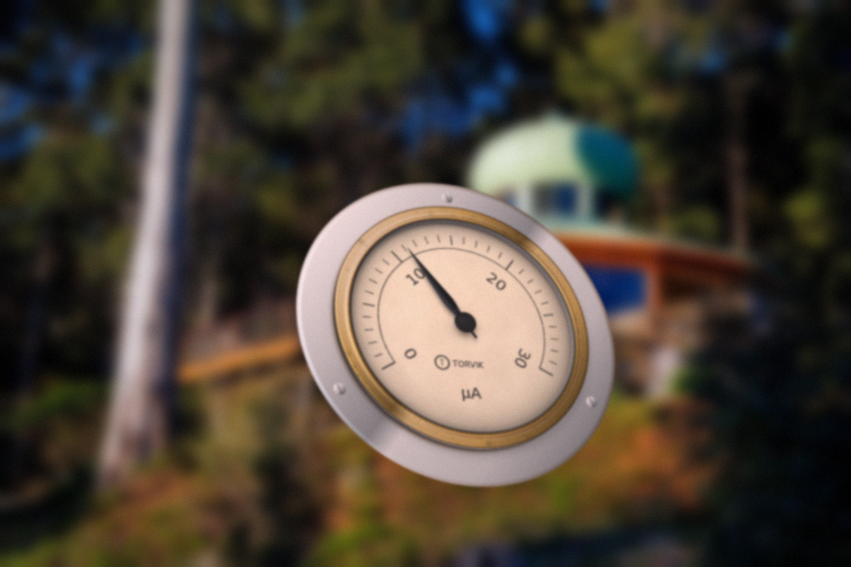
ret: 11 (µA)
